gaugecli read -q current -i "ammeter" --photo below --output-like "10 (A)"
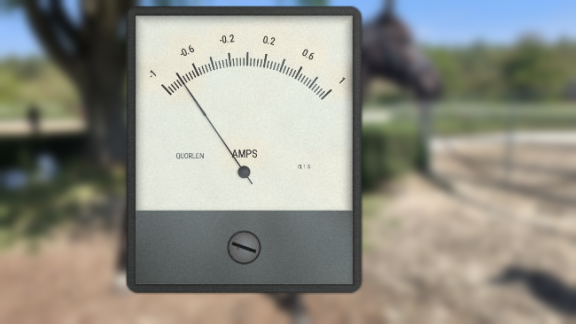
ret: -0.8 (A)
